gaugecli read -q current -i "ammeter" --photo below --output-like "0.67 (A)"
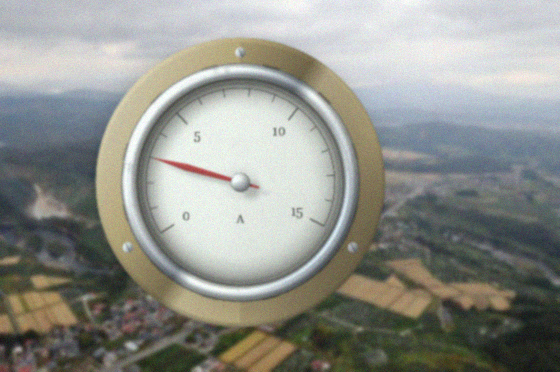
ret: 3 (A)
